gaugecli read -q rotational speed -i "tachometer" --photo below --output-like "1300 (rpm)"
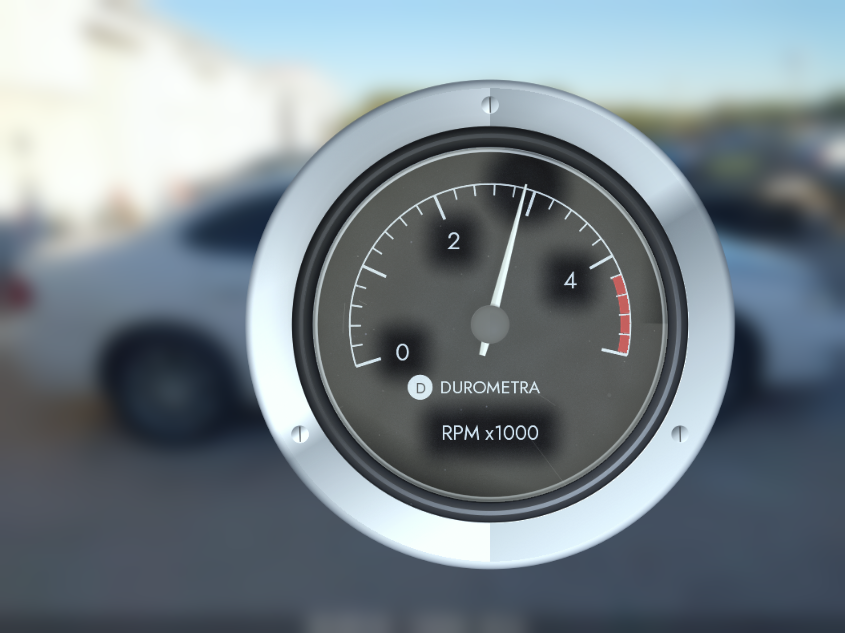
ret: 2900 (rpm)
